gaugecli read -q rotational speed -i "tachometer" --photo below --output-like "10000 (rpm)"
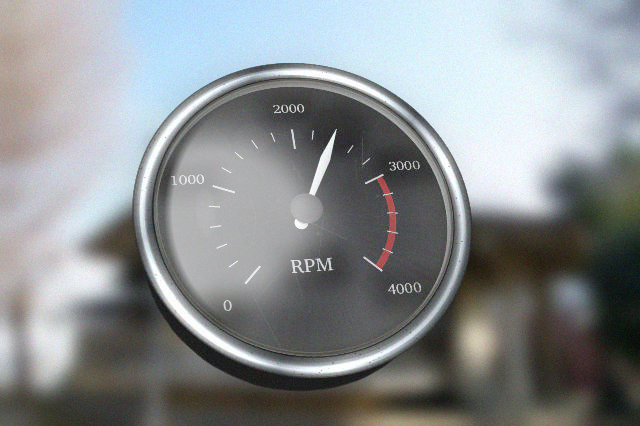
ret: 2400 (rpm)
